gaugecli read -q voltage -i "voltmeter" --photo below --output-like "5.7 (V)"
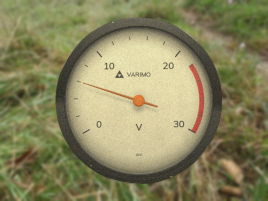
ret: 6 (V)
